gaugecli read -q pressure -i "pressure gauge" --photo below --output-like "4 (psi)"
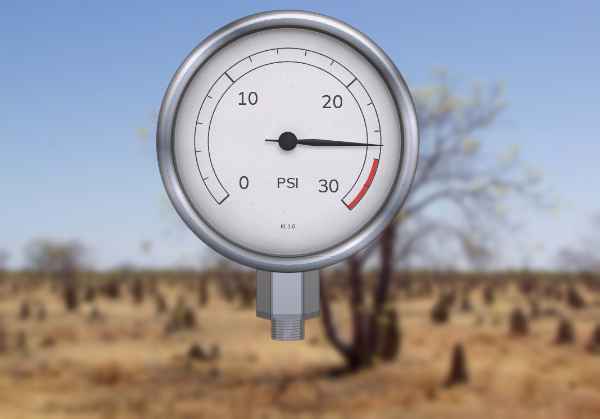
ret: 25 (psi)
